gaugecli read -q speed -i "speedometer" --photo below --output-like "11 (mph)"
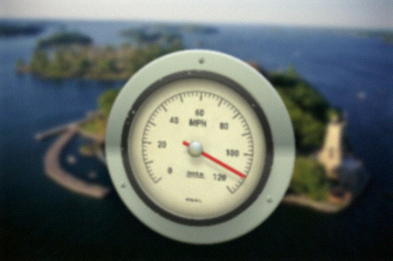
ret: 110 (mph)
